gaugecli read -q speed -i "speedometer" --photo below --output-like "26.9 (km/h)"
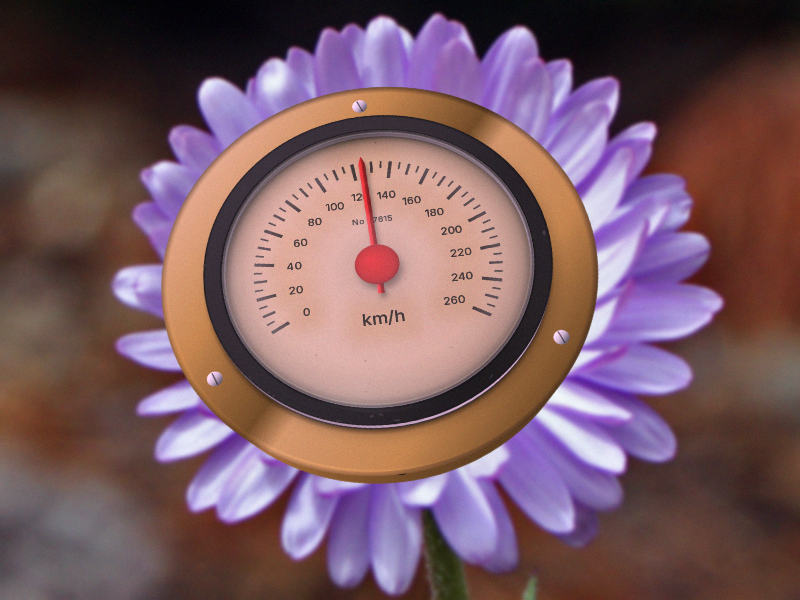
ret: 125 (km/h)
